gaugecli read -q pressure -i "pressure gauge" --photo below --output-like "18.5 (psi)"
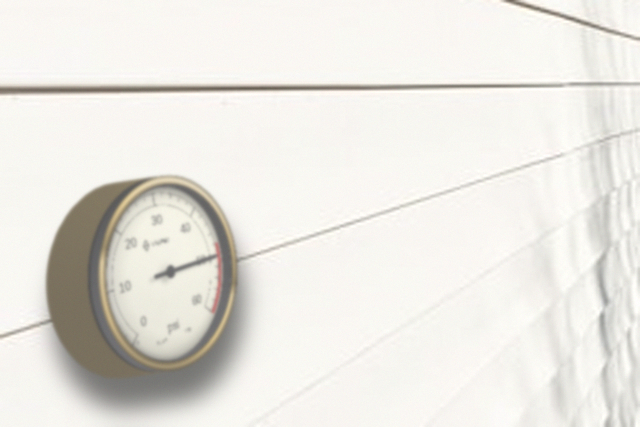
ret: 50 (psi)
